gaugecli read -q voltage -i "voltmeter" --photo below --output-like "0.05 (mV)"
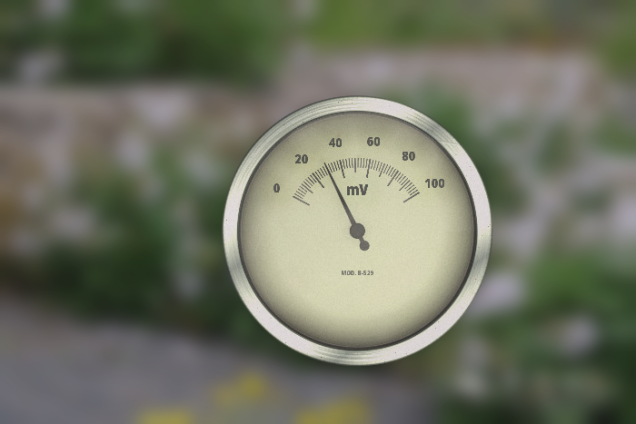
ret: 30 (mV)
